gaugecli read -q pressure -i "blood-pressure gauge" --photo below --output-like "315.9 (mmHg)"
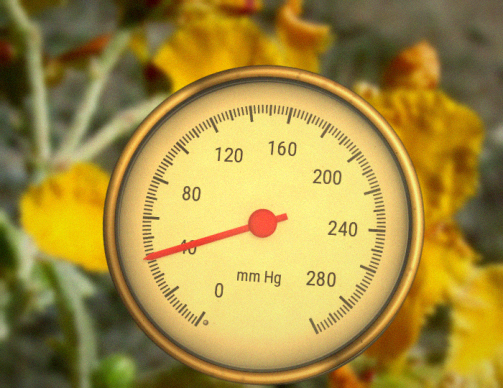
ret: 40 (mmHg)
